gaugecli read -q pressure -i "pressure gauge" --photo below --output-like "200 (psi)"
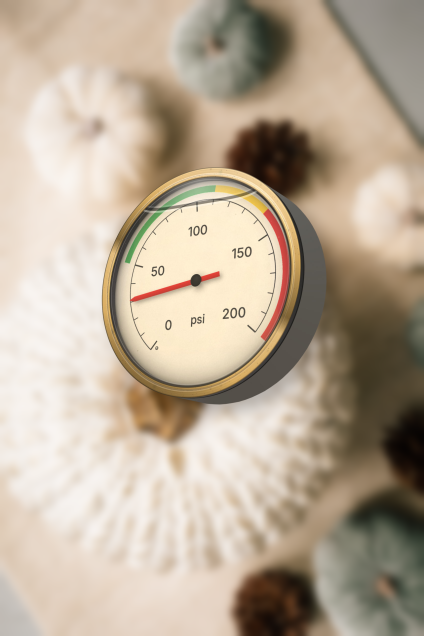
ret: 30 (psi)
